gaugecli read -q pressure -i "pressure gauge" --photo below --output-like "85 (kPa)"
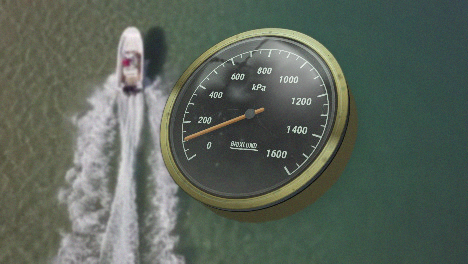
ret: 100 (kPa)
